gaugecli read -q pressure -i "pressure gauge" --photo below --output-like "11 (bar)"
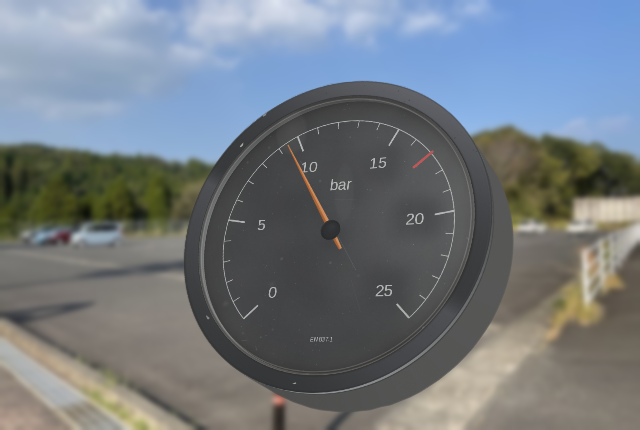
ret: 9.5 (bar)
